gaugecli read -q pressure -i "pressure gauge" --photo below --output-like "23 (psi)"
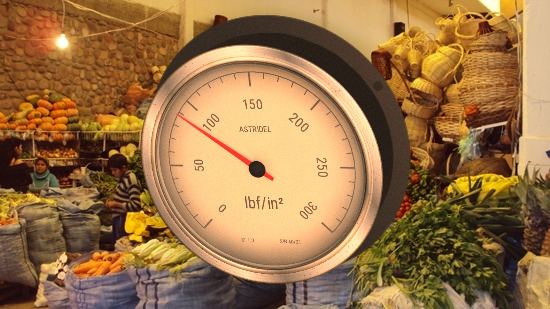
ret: 90 (psi)
